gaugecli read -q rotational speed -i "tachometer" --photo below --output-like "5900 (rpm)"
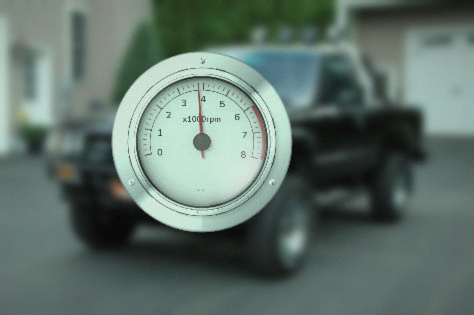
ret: 3800 (rpm)
